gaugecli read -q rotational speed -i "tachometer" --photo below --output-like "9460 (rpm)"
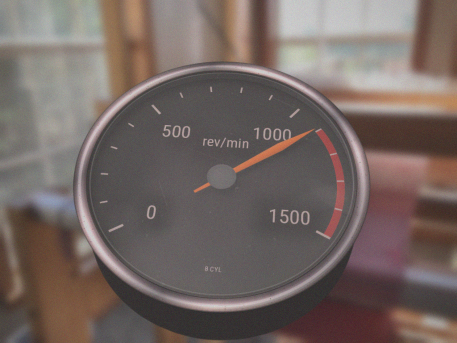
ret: 1100 (rpm)
